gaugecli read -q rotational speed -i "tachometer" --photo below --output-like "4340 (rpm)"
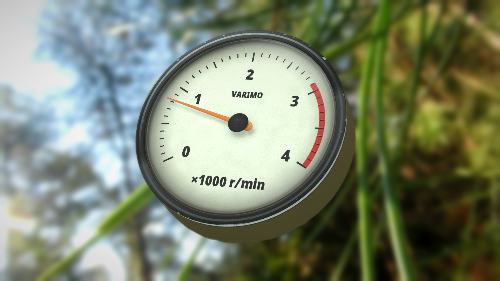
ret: 800 (rpm)
